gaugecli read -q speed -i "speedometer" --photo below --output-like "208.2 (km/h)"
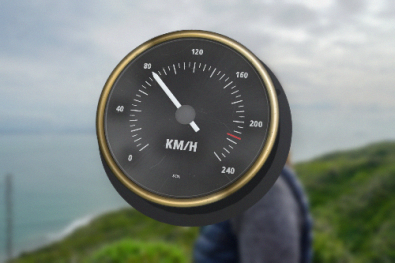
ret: 80 (km/h)
